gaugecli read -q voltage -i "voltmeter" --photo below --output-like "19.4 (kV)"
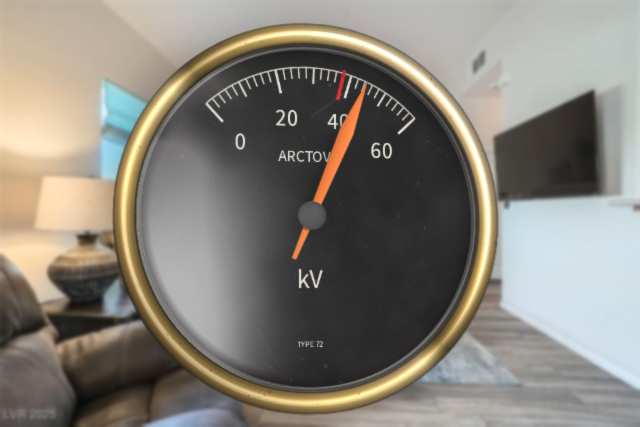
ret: 44 (kV)
